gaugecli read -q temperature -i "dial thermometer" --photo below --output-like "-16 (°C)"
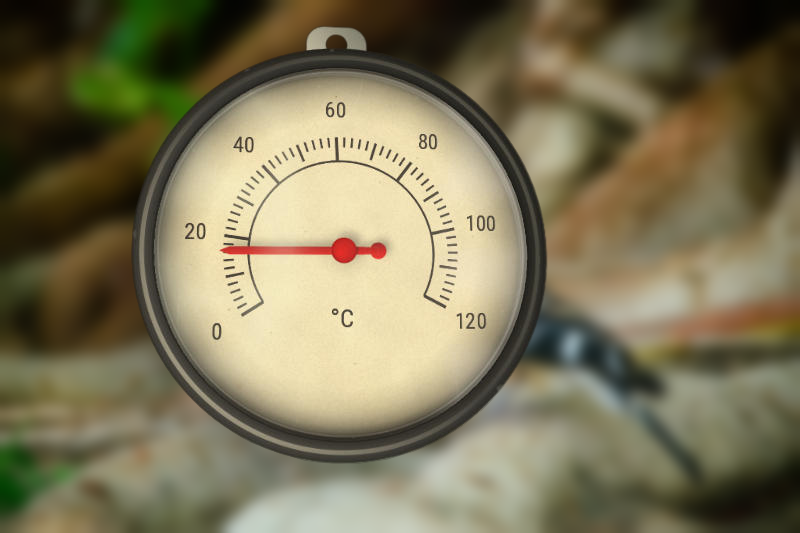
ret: 16 (°C)
